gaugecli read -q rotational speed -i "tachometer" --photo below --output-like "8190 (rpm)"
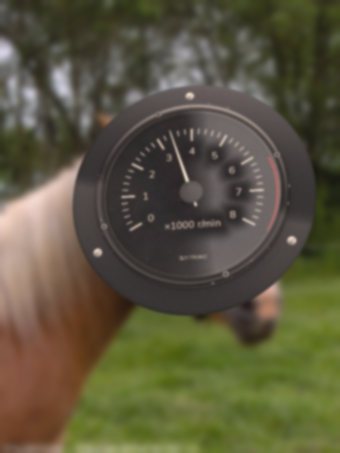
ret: 3400 (rpm)
